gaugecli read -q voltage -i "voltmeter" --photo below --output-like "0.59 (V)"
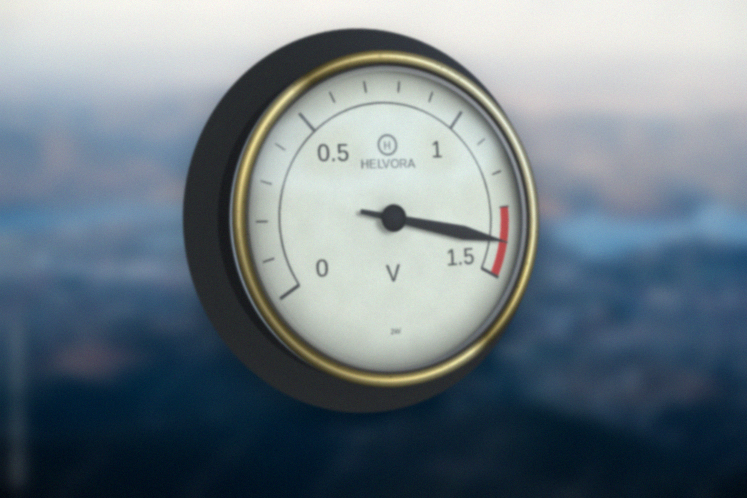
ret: 1.4 (V)
